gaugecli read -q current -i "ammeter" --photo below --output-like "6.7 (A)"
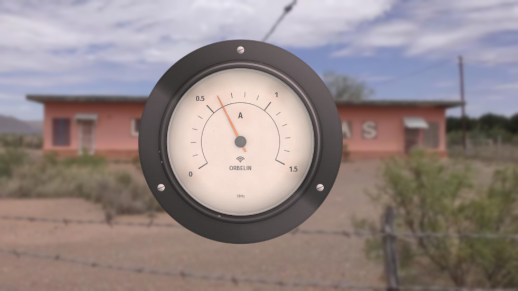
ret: 0.6 (A)
